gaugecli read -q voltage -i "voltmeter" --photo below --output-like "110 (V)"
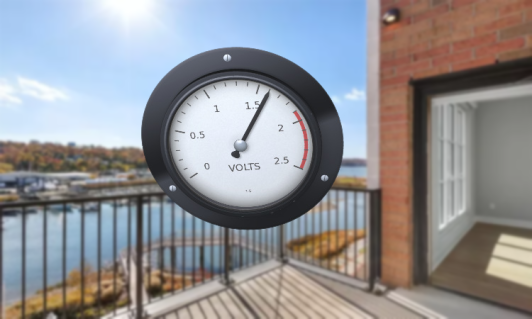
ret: 1.6 (V)
